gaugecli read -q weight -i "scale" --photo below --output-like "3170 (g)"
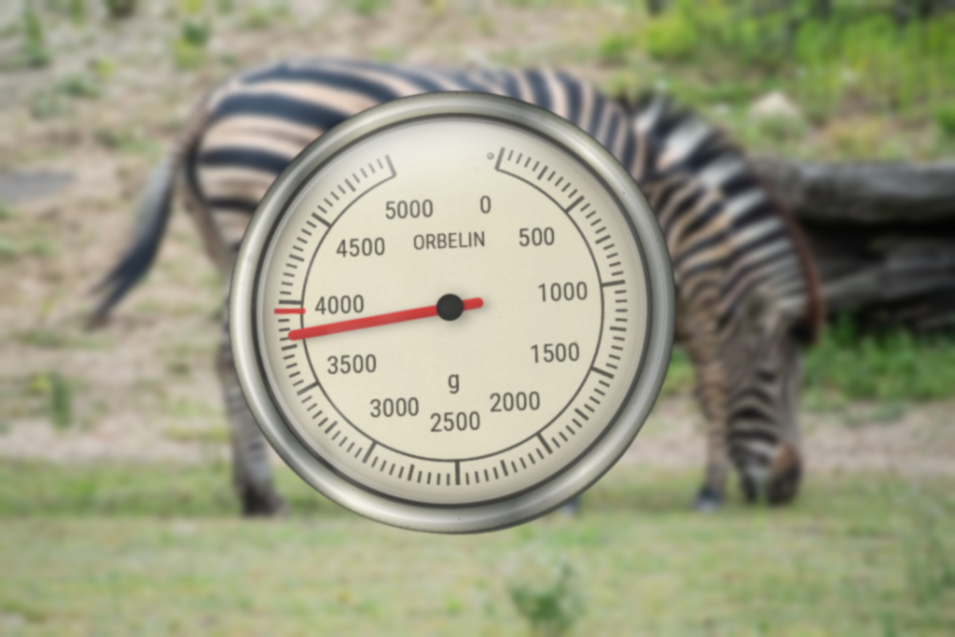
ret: 3800 (g)
